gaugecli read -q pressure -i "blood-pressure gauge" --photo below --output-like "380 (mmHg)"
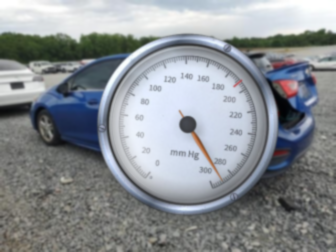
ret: 290 (mmHg)
